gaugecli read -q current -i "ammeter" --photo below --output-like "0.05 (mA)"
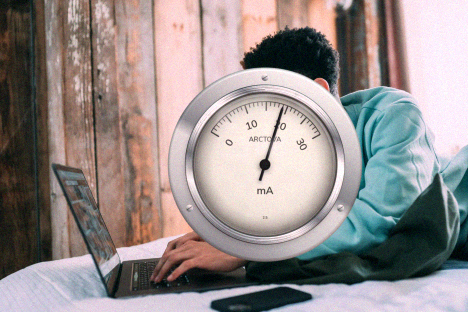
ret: 19 (mA)
